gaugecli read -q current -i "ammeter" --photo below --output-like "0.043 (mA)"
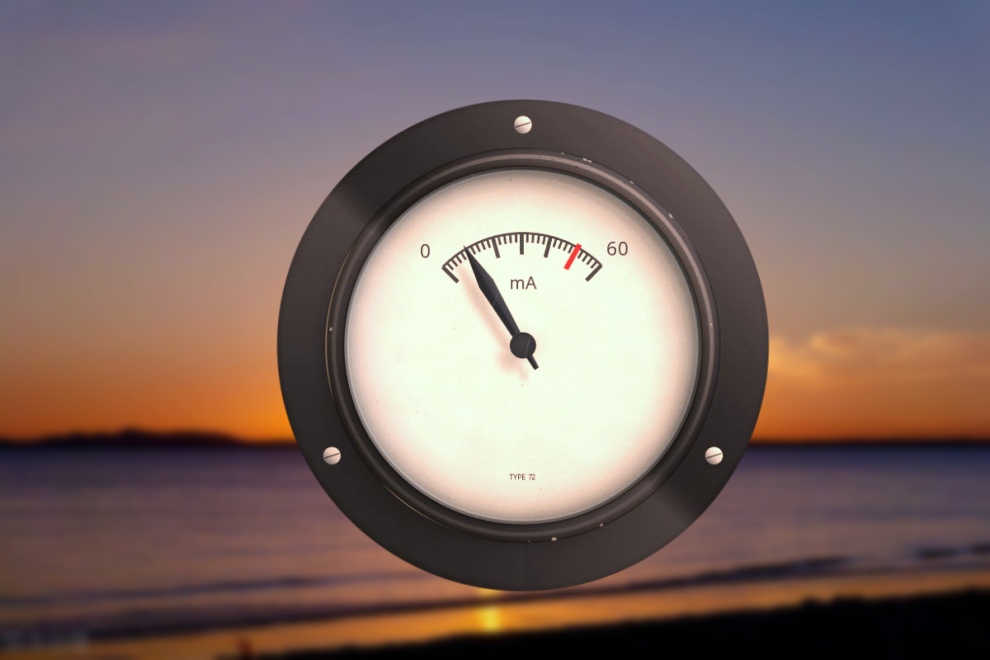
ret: 10 (mA)
